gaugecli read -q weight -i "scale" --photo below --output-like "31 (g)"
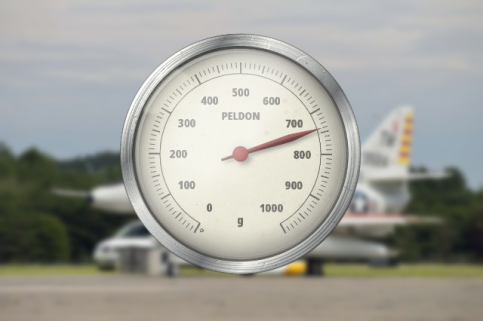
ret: 740 (g)
